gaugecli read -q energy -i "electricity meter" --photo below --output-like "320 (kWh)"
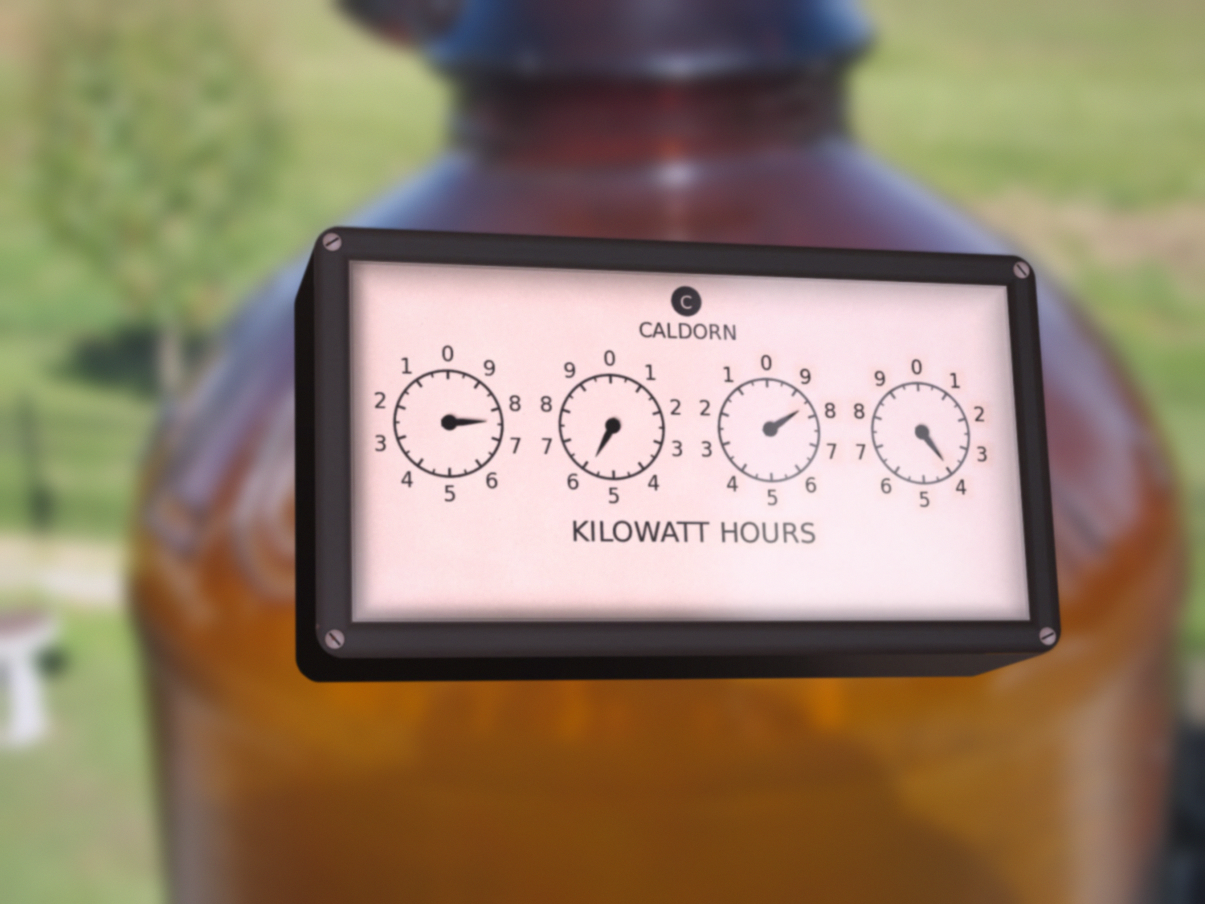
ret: 7584 (kWh)
